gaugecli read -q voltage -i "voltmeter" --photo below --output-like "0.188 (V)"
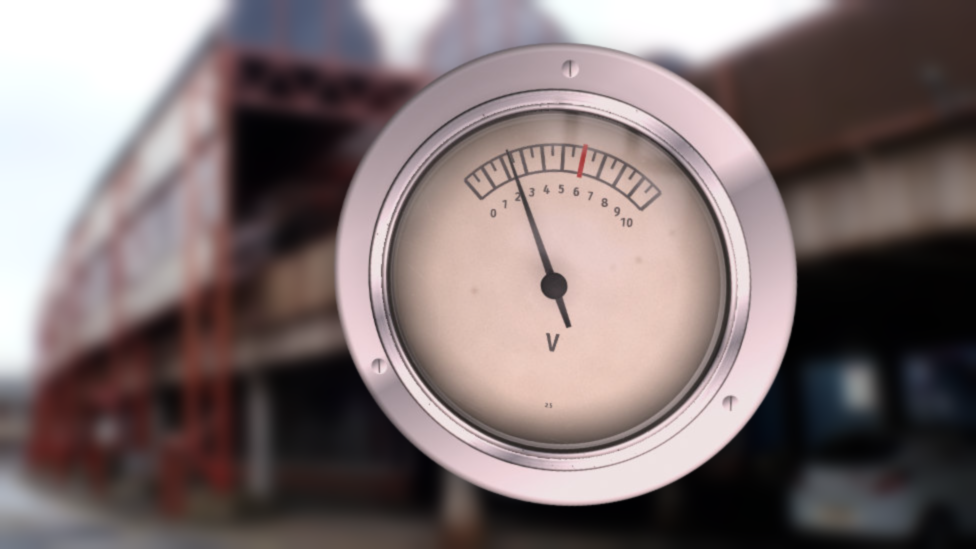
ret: 2.5 (V)
